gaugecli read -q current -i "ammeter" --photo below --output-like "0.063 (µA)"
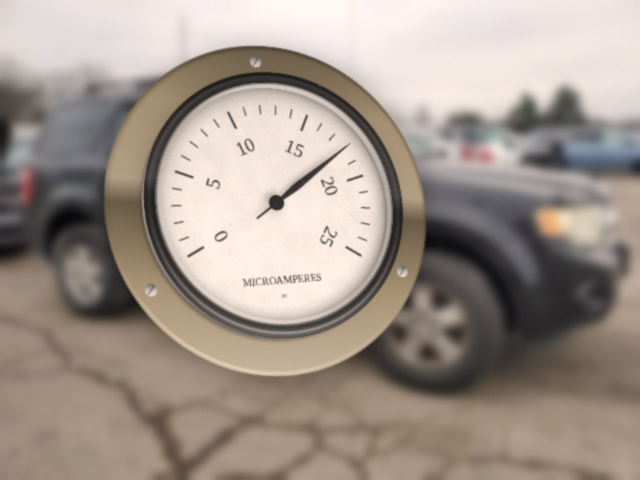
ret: 18 (µA)
